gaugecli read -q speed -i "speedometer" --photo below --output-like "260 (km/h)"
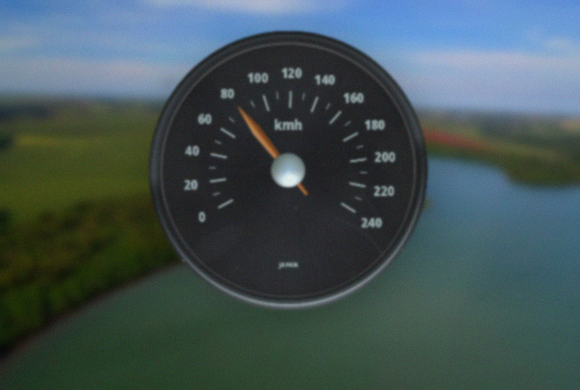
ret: 80 (km/h)
